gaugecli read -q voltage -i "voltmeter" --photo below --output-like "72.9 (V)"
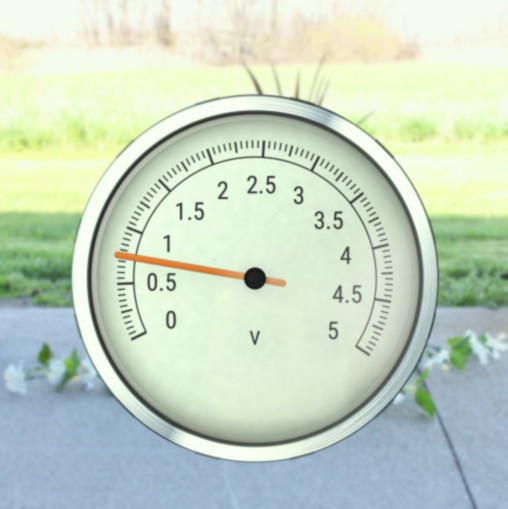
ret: 0.75 (V)
